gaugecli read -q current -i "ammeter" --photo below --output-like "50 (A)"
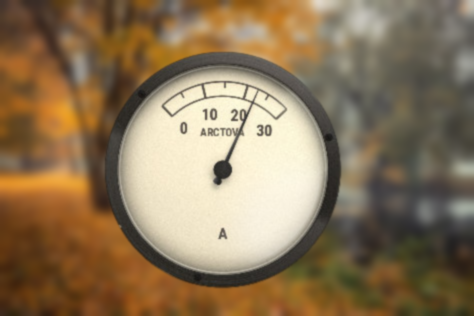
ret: 22.5 (A)
